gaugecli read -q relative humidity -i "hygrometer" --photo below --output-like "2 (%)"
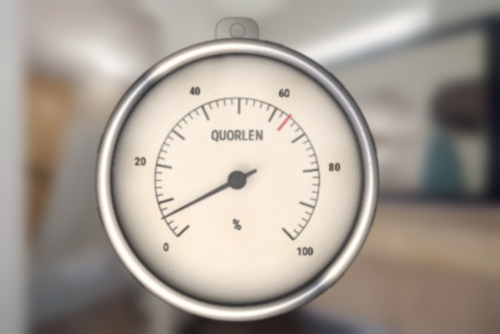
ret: 6 (%)
